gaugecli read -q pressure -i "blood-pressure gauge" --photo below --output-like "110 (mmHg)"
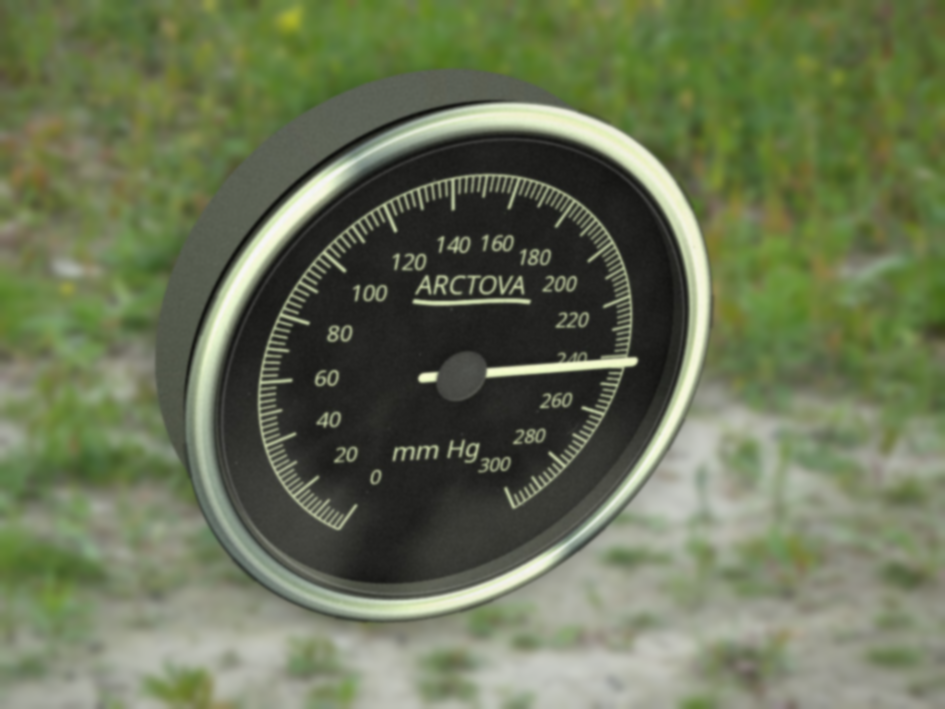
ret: 240 (mmHg)
